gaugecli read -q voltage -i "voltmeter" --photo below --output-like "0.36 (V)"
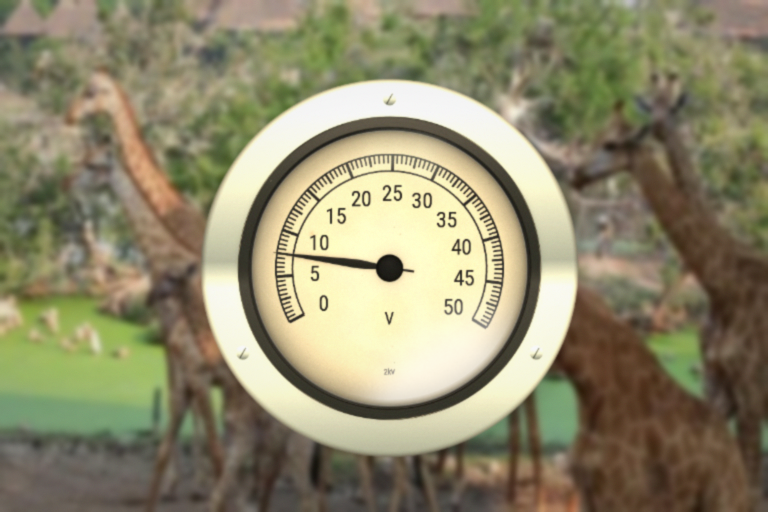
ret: 7.5 (V)
